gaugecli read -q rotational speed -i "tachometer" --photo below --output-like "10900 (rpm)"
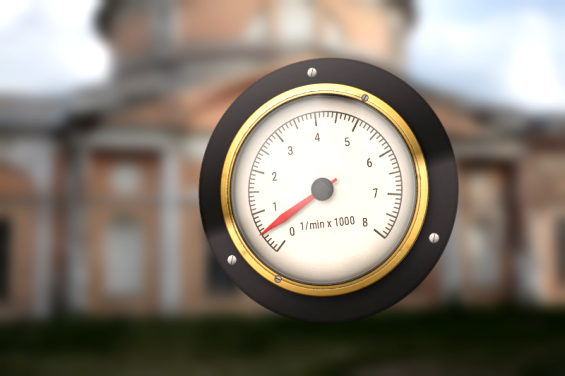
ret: 500 (rpm)
